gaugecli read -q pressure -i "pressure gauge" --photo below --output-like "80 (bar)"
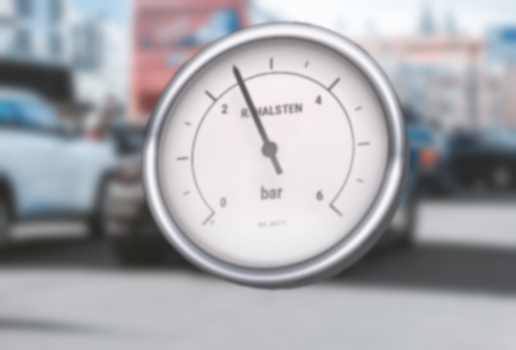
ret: 2.5 (bar)
